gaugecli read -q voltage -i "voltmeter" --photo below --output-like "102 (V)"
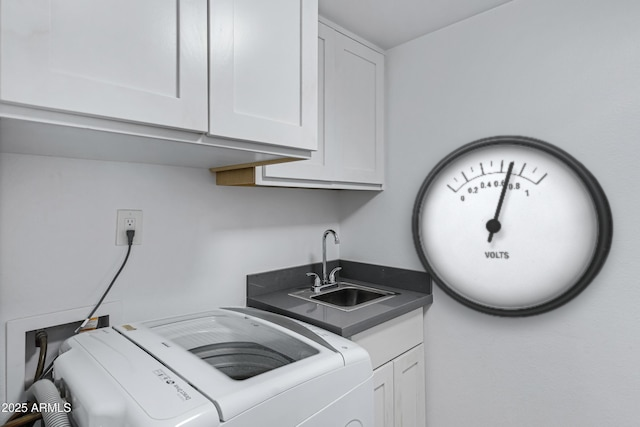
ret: 0.7 (V)
